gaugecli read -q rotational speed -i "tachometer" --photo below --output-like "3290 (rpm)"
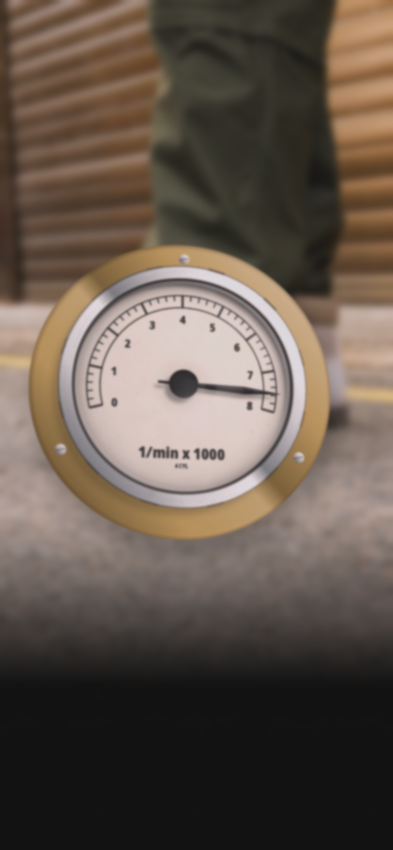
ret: 7600 (rpm)
